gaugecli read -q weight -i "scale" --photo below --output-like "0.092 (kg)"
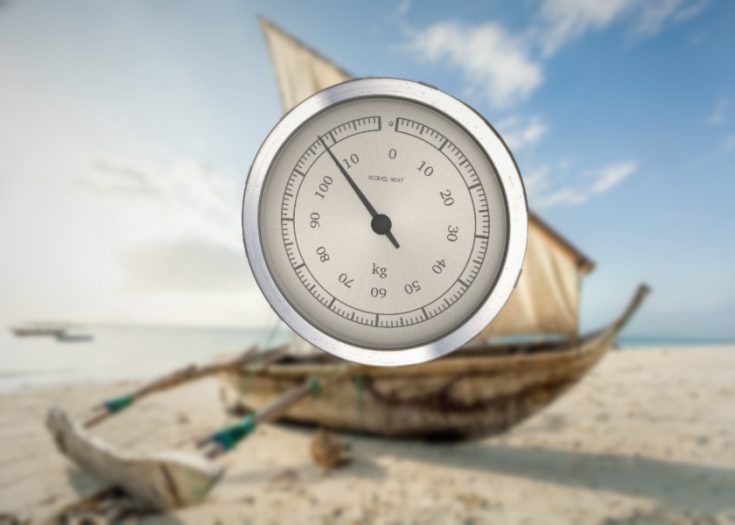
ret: 108 (kg)
